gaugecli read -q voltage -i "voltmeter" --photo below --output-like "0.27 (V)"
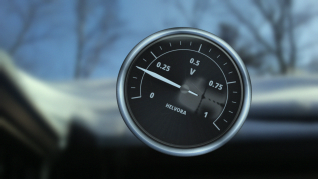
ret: 0.15 (V)
